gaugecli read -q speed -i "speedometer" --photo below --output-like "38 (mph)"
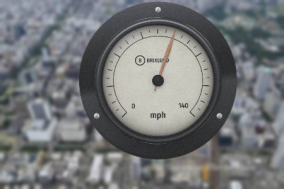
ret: 80 (mph)
